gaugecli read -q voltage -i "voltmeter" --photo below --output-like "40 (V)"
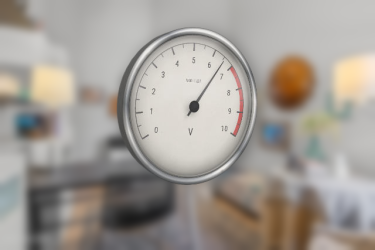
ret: 6.5 (V)
